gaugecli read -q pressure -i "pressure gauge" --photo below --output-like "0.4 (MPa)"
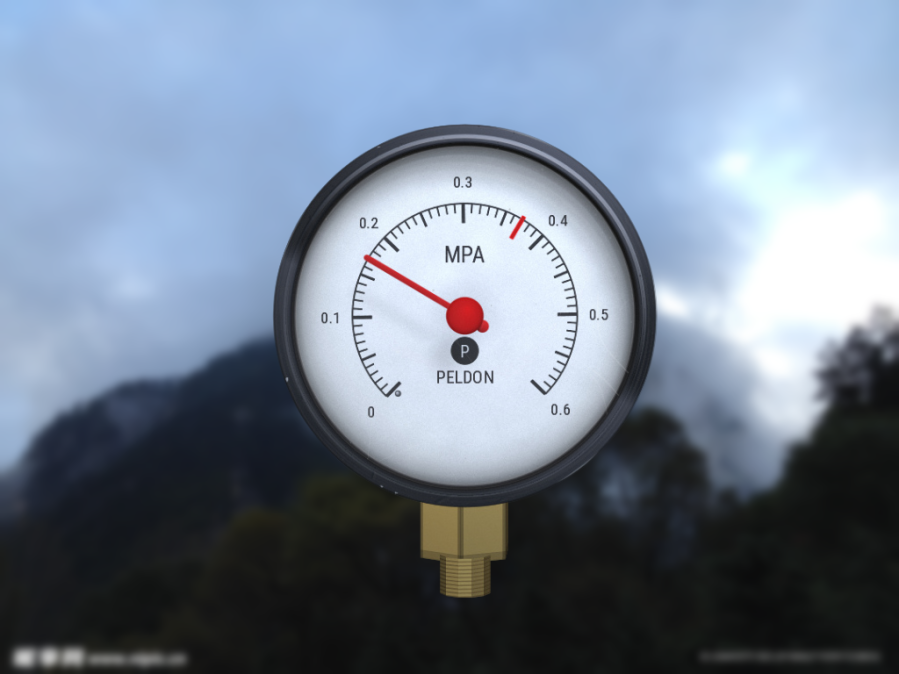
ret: 0.17 (MPa)
